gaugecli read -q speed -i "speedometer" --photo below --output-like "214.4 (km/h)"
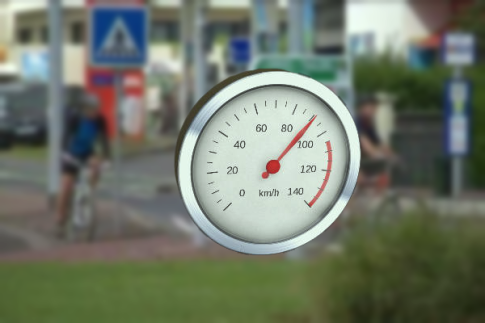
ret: 90 (km/h)
